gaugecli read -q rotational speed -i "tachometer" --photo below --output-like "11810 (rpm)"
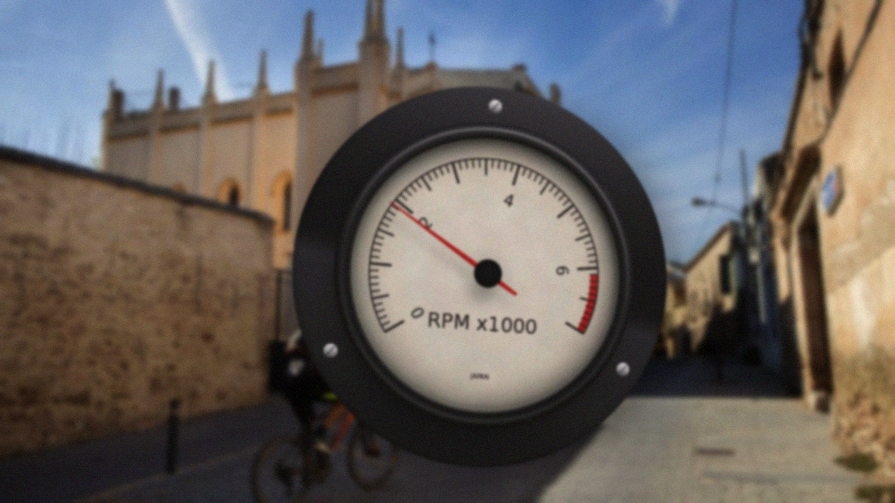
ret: 1900 (rpm)
